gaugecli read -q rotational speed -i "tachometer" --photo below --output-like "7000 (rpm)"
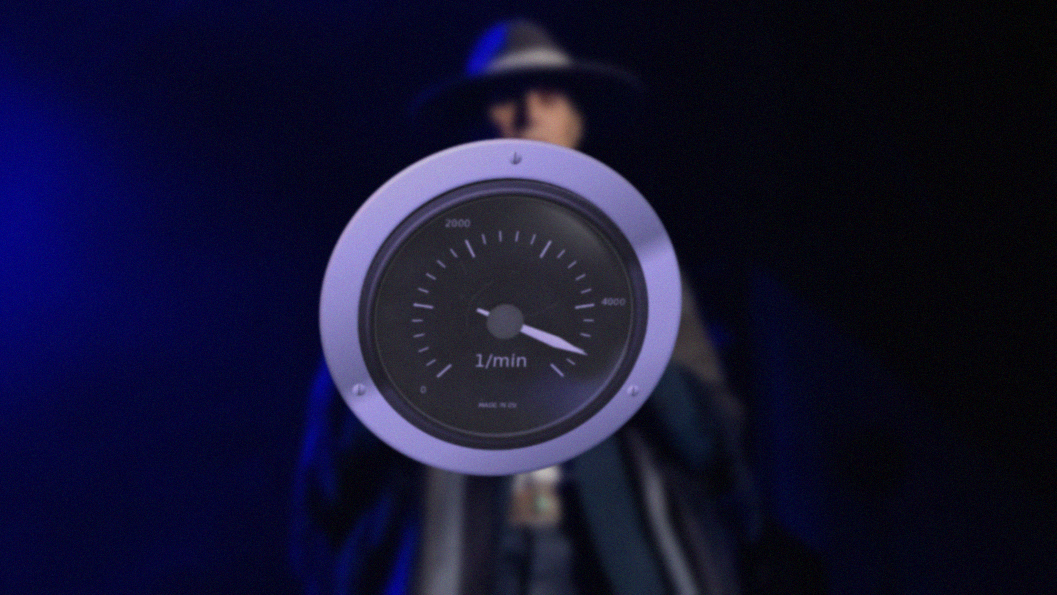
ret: 4600 (rpm)
